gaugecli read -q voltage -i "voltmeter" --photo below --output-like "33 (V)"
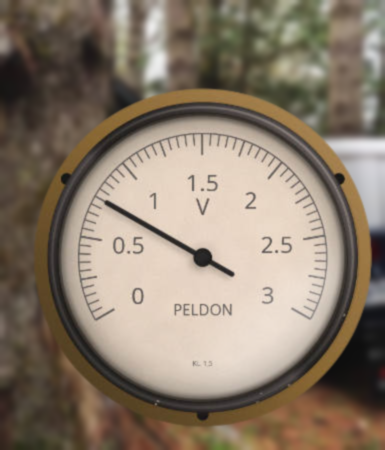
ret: 0.75 (V)
